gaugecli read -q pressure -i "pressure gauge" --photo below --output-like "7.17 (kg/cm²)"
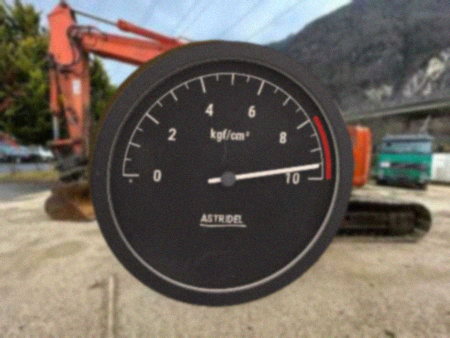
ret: 9.5 (kg/cm²)
